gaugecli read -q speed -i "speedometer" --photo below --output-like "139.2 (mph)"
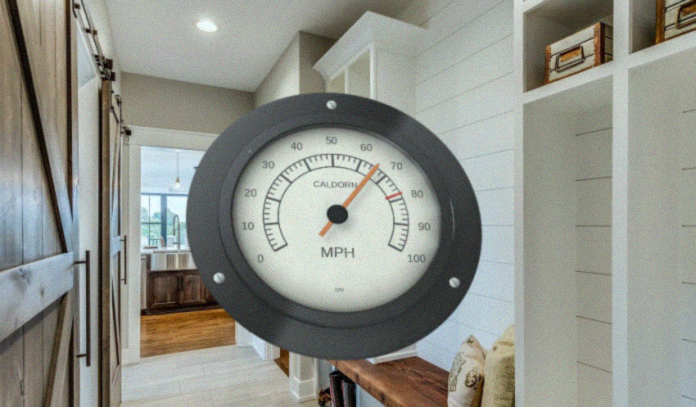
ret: 66 (mph)
